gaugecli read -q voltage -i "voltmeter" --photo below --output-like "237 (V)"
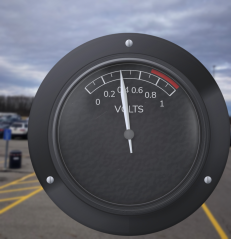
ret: 0.4 (V)
